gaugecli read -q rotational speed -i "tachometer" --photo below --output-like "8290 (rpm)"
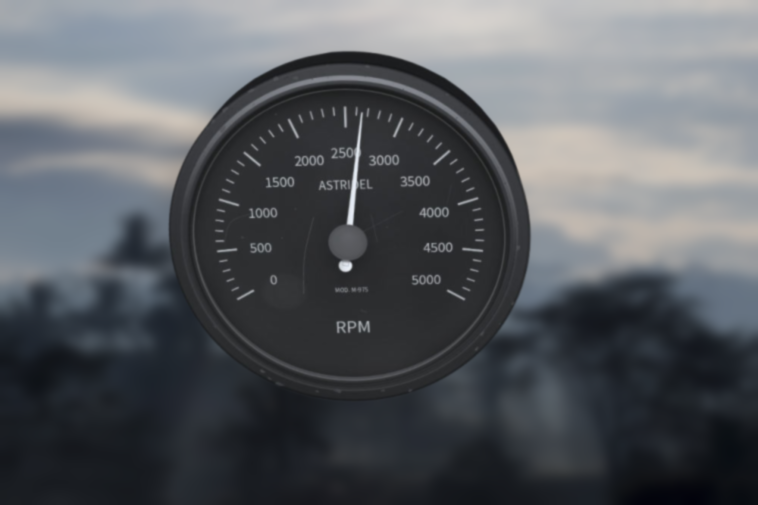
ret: 2650 (rpm)
